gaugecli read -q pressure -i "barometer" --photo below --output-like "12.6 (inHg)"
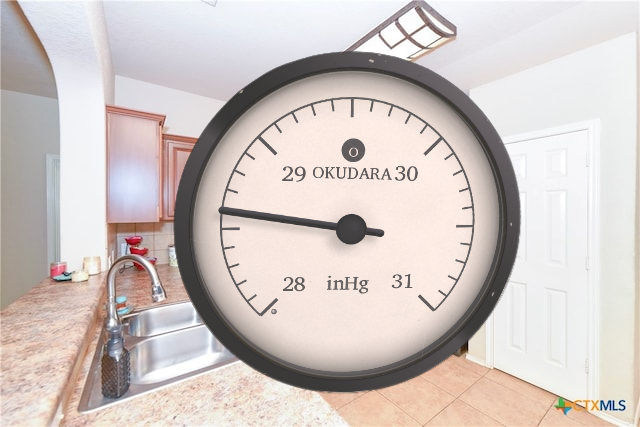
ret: 28.6 (inHg)
